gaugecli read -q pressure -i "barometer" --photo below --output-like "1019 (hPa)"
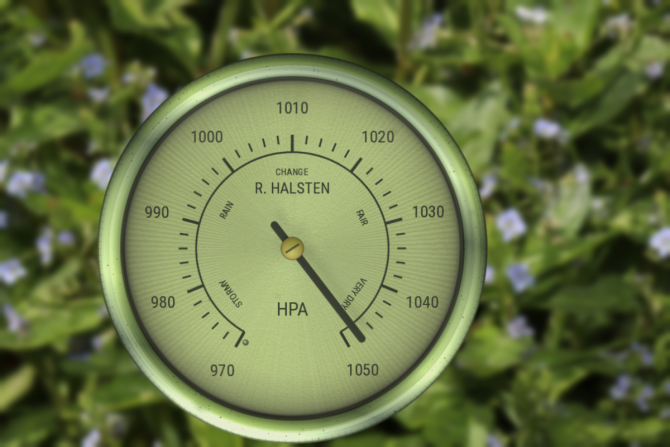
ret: 1048 (hPa)
